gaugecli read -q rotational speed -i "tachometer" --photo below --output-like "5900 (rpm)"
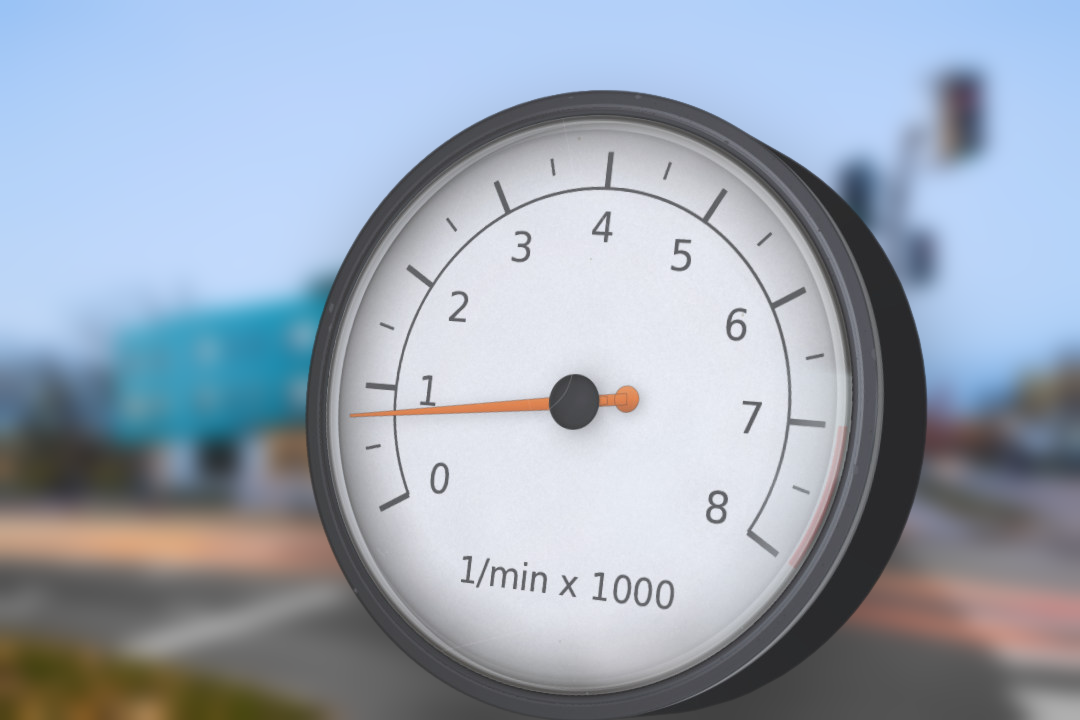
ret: 750 (rpm)
